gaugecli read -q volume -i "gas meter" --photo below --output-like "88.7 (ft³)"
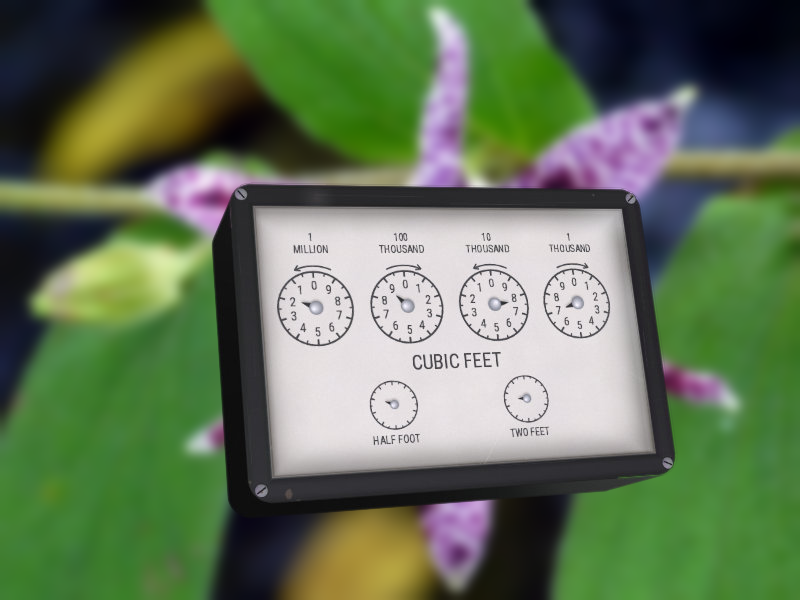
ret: 187700 (ft³)
